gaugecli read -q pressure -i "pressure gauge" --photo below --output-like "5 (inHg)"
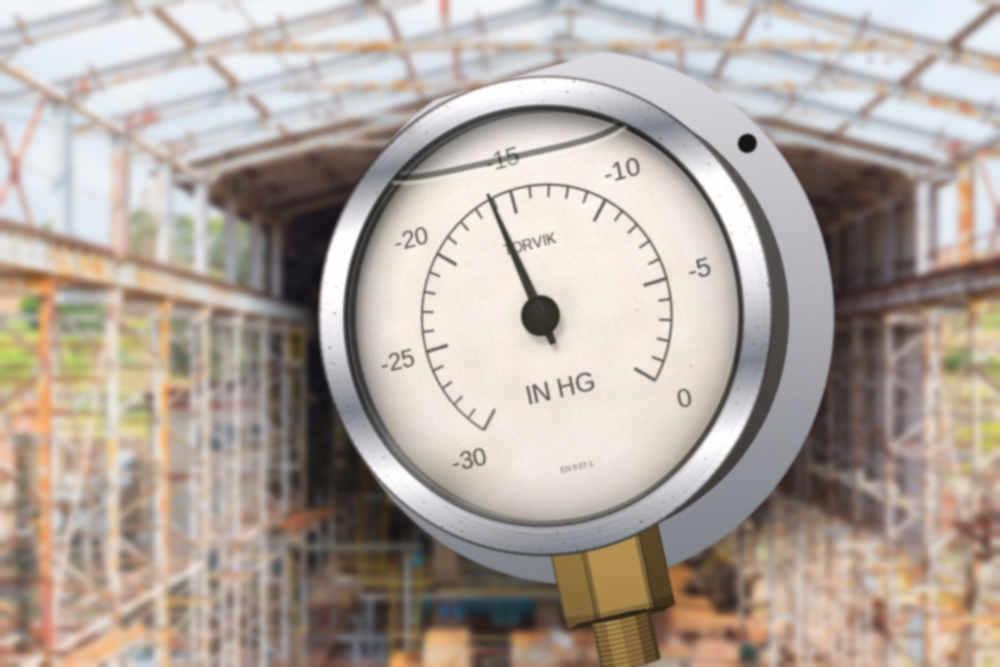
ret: -16 (inHg)
